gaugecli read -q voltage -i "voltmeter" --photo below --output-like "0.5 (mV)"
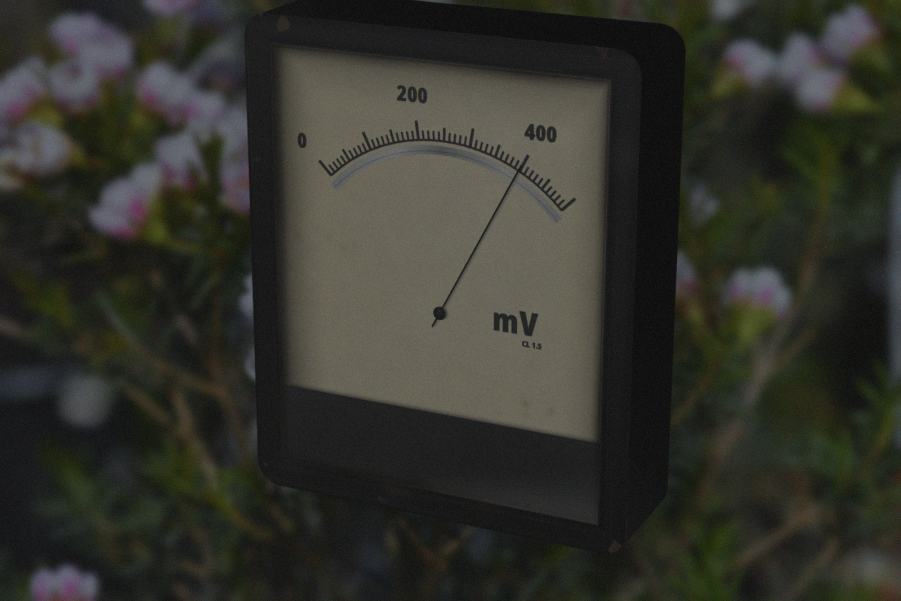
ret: 400 (mV)
